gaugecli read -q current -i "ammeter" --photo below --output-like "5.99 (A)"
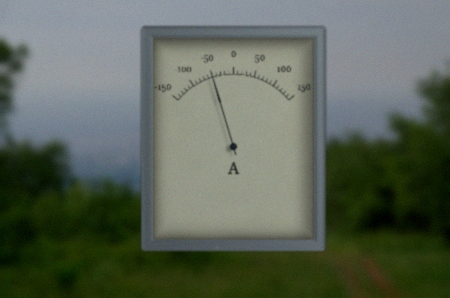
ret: -50 (A)
